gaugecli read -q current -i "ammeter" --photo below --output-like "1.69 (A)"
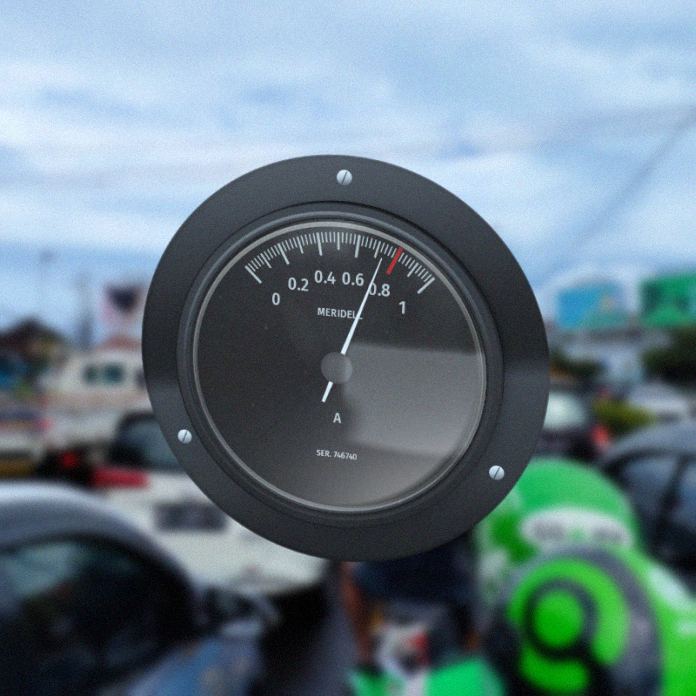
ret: 0.74 (A)
